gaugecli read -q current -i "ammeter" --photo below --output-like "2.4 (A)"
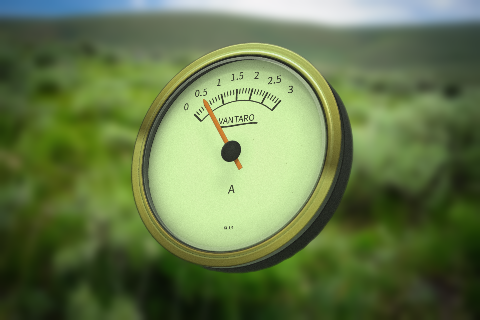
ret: 0.5 (A)
